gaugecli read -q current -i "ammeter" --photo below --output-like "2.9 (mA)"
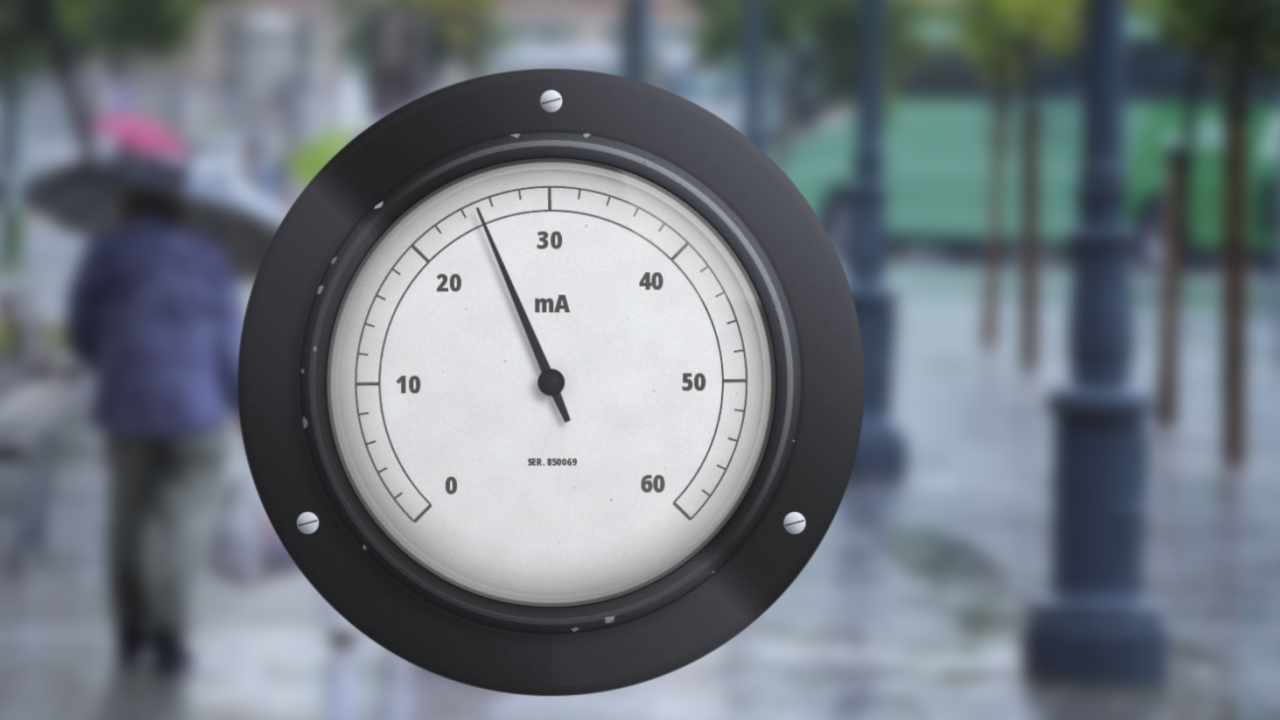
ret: 25 (mA)
